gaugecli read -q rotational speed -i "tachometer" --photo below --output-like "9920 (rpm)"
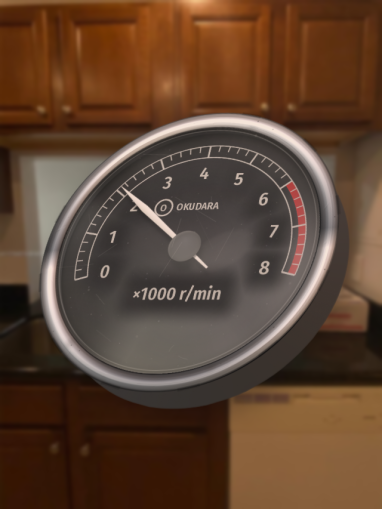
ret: 2100 (rpm)
